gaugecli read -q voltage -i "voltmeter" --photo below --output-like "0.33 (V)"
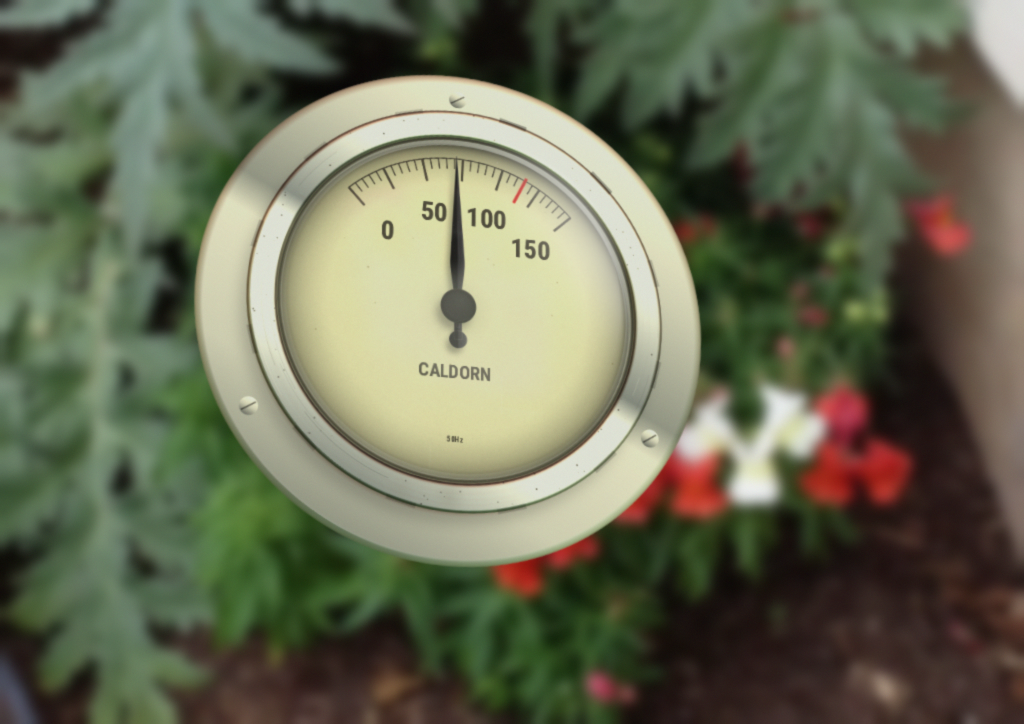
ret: 70 (V)
